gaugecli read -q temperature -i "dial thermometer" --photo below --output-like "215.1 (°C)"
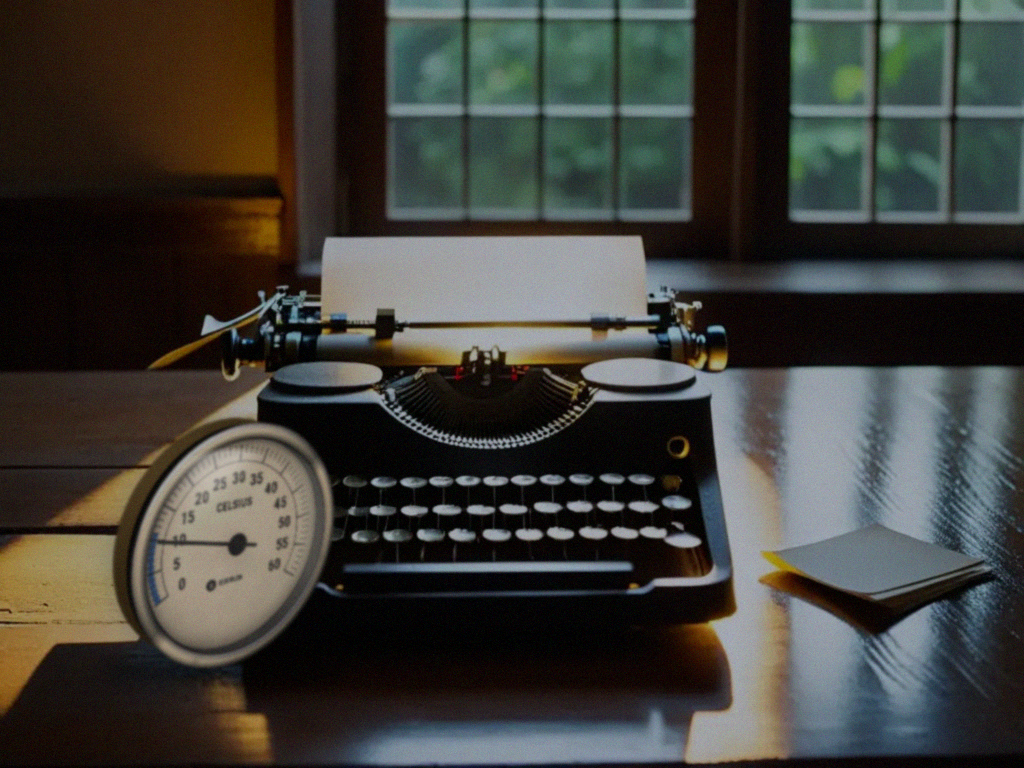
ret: 10 (°C)
